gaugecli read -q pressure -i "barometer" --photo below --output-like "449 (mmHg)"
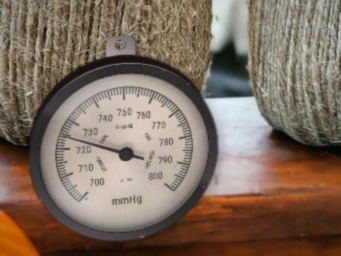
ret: 725 (mmHg)
